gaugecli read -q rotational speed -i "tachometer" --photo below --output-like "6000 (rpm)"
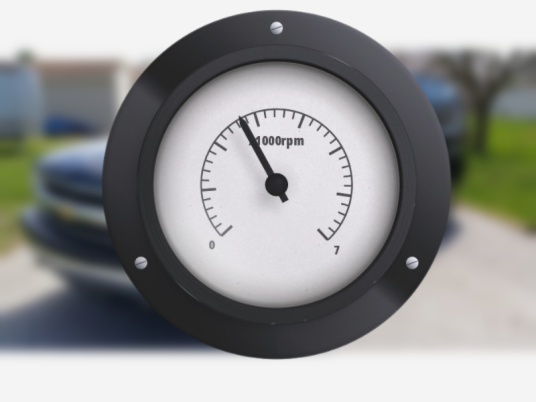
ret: 2700 (rpm)
